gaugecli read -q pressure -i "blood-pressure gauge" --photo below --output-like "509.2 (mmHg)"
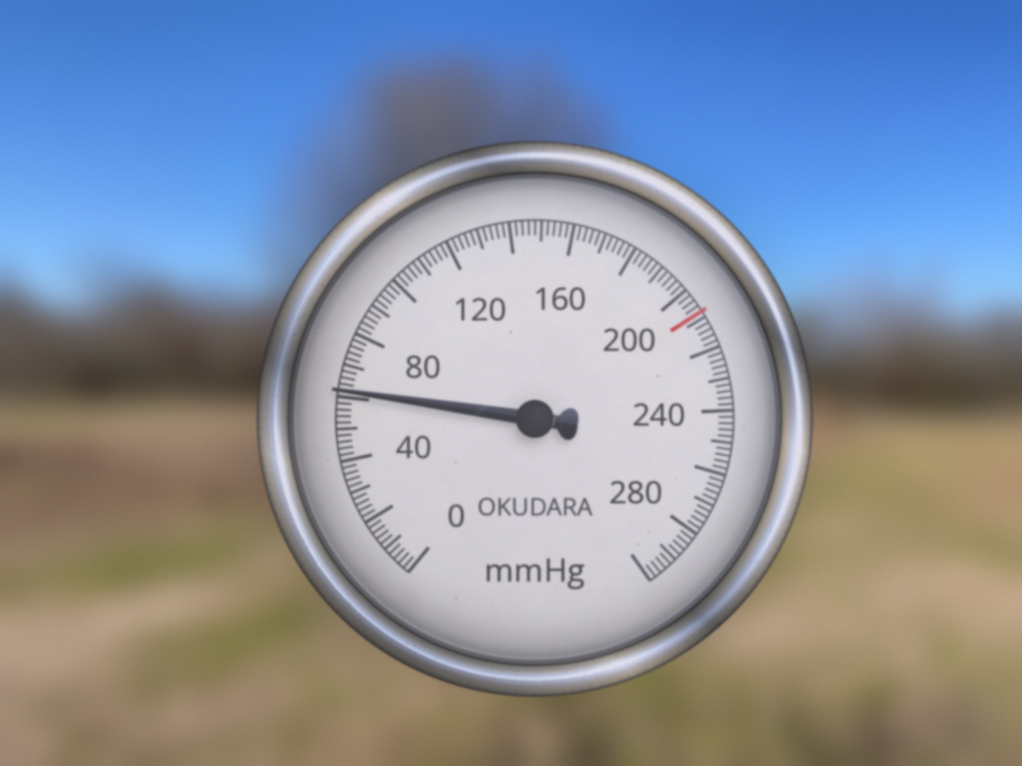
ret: 62 (mmHg)
